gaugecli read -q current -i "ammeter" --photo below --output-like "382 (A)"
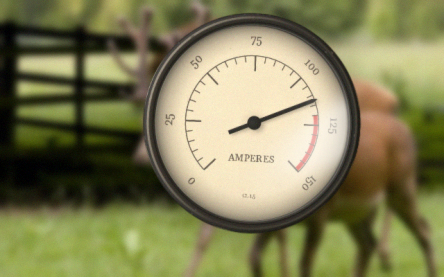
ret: 112.5 (A)
